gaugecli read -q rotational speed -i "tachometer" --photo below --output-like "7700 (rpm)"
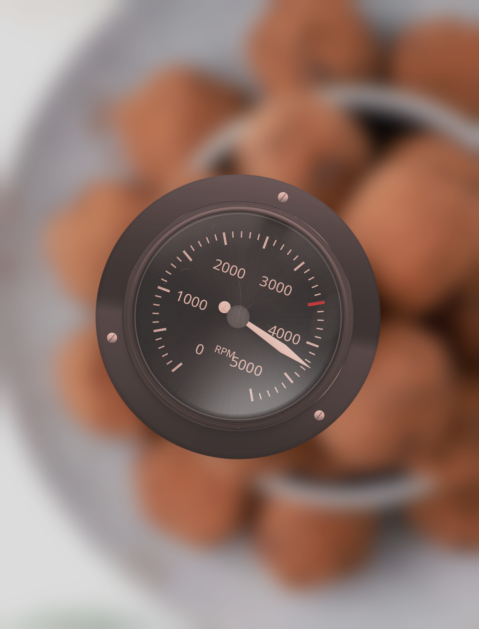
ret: 4250 (rpm)
